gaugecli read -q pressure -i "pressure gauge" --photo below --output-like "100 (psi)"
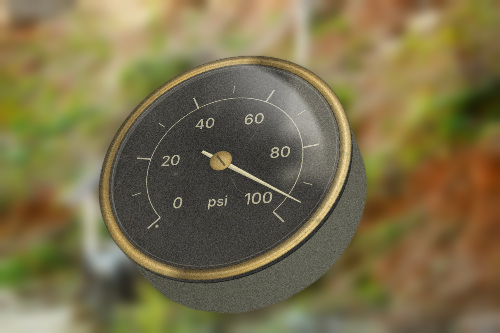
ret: 95 (psi)
